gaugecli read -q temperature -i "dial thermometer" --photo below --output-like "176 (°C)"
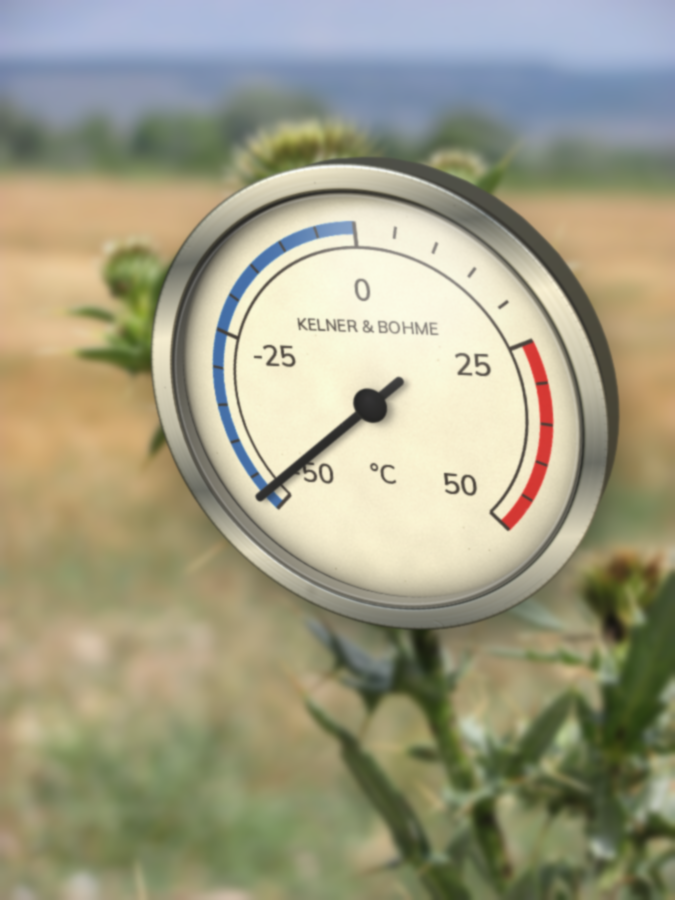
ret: -47.5 (°C)
